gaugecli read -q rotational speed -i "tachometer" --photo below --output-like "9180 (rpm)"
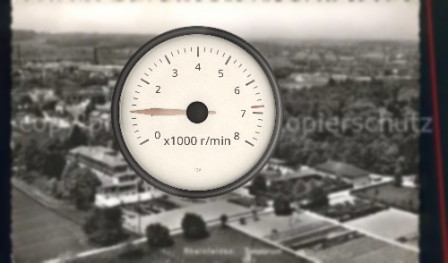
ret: 1000 (rpm)
